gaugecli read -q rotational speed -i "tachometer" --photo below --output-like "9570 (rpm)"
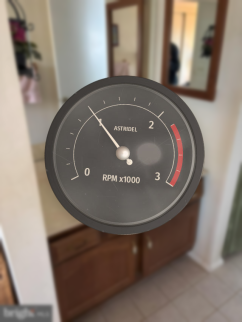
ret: 1000 (rpm)
